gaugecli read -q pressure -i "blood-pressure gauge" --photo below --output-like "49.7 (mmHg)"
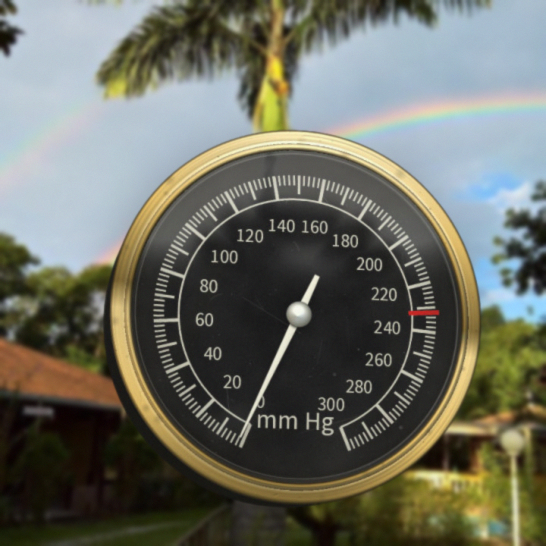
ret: 2 (mmHg)
